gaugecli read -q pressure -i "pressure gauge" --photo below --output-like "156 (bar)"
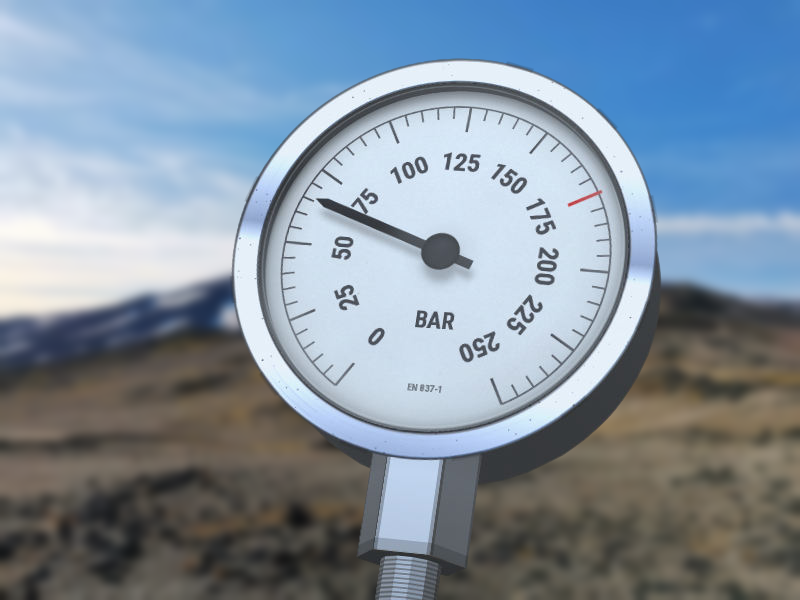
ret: 65 (bar)
